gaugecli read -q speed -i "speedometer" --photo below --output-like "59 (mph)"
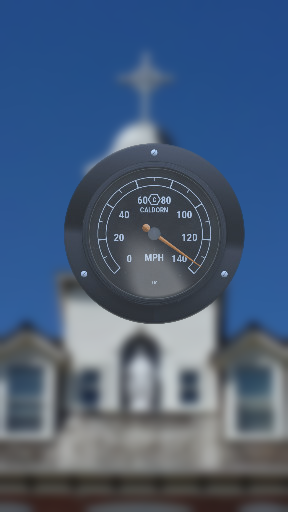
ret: 135 (mph)
